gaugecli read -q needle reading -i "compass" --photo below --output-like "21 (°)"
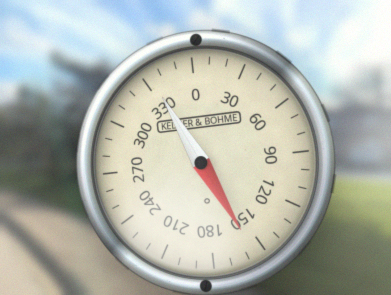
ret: 155 (°)
